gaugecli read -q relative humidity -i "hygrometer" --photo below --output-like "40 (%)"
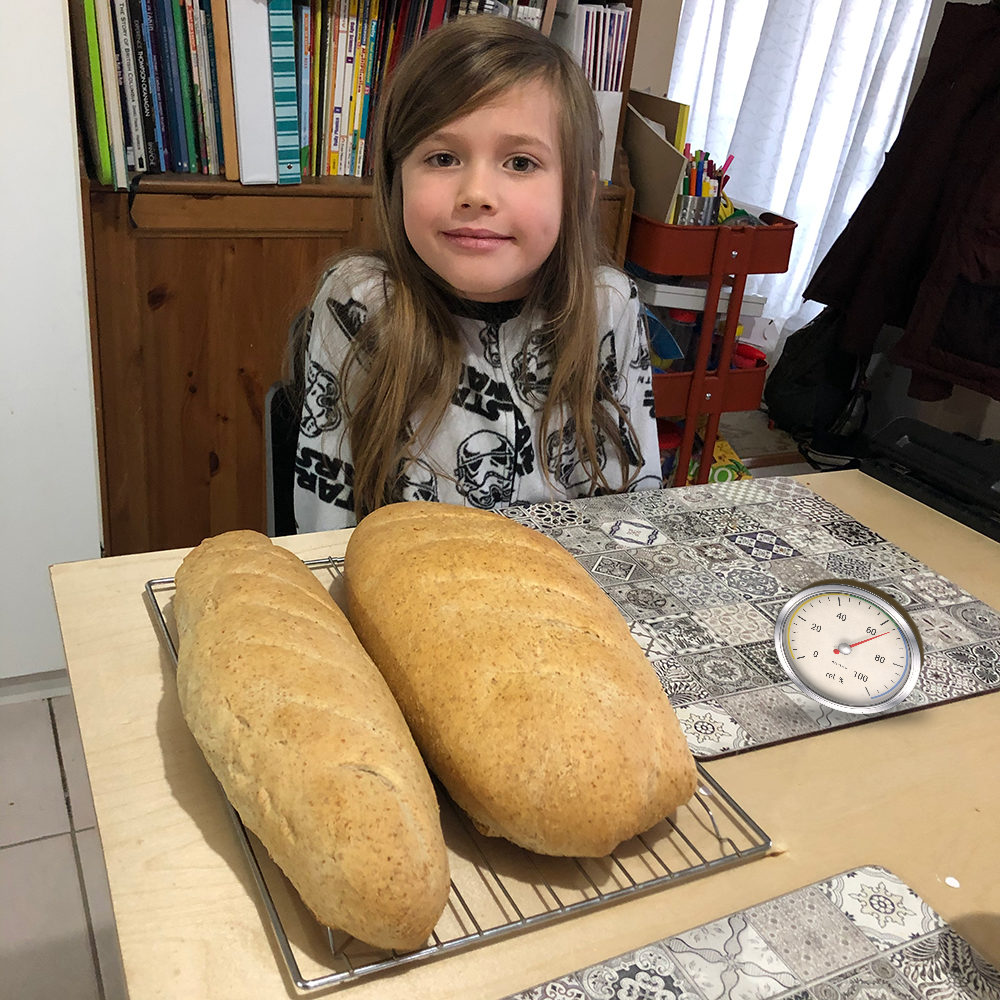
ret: 64 (%)
